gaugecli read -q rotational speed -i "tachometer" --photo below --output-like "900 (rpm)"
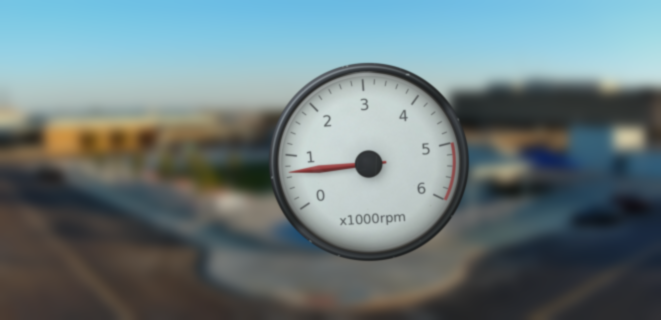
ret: 700 (rpm)
